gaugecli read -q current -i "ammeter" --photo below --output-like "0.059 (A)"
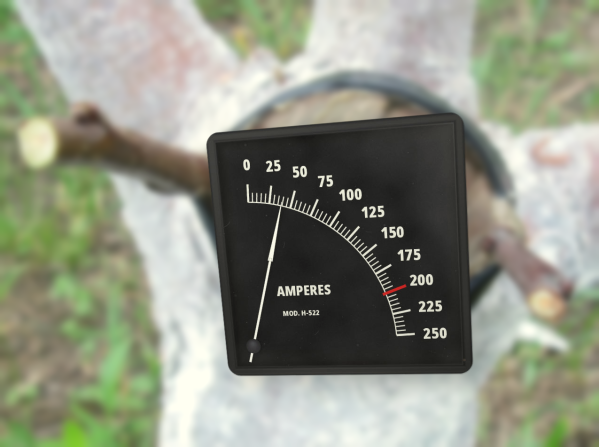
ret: 40 (A)
